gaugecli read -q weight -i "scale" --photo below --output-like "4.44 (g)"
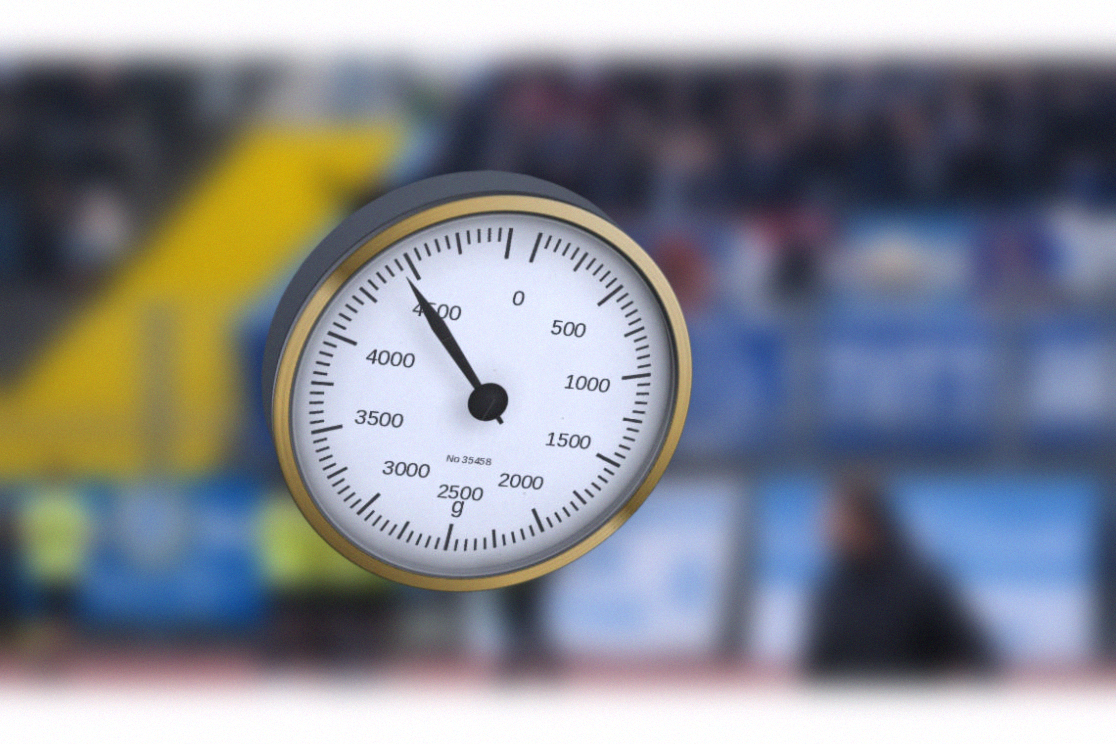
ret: 4450 (g)
